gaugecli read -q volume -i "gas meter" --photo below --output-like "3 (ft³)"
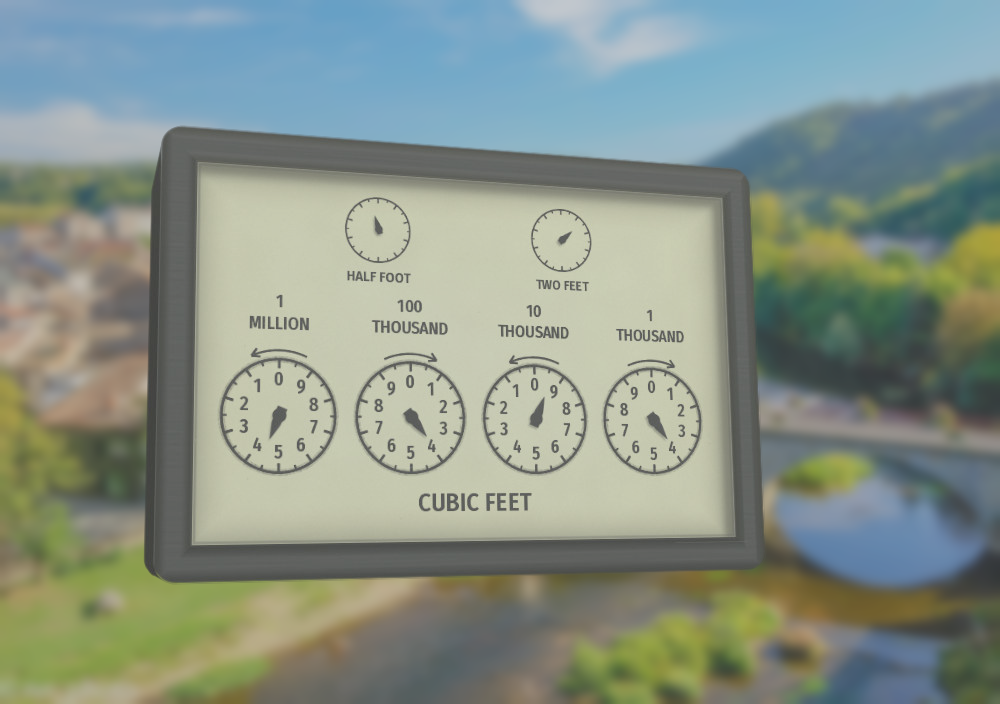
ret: 439400 (ft³)
